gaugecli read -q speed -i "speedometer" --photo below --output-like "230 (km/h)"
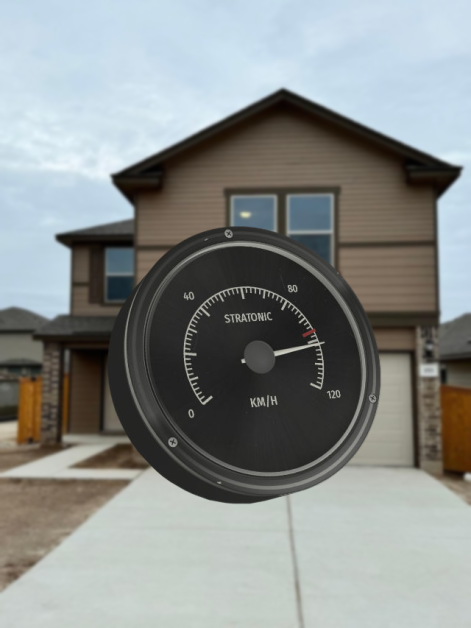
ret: 102 (km/h)
